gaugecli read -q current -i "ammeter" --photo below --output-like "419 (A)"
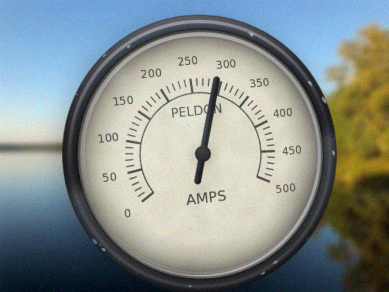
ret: 290 (A)
